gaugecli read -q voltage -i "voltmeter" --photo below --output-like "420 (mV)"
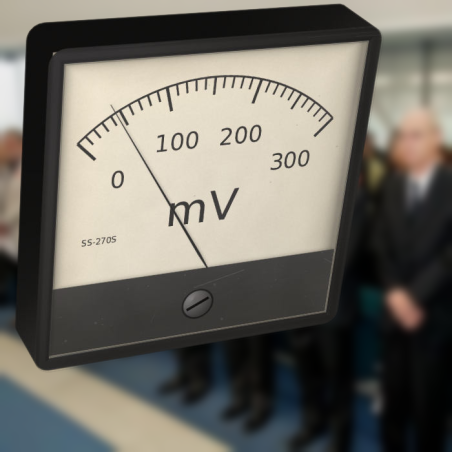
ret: 45 (mV)
